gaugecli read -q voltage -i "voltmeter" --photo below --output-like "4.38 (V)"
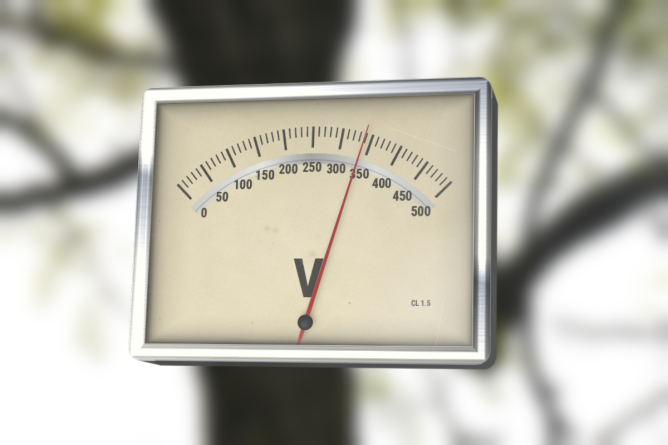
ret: 340 (V)
